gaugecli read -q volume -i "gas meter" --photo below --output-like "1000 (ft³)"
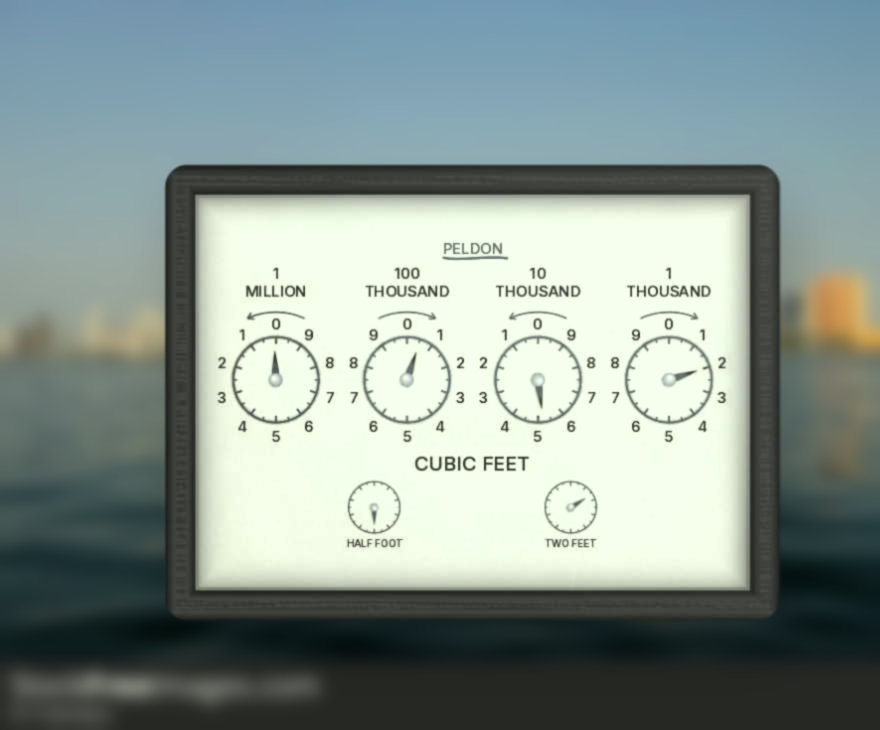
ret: 5200 (ft³)
